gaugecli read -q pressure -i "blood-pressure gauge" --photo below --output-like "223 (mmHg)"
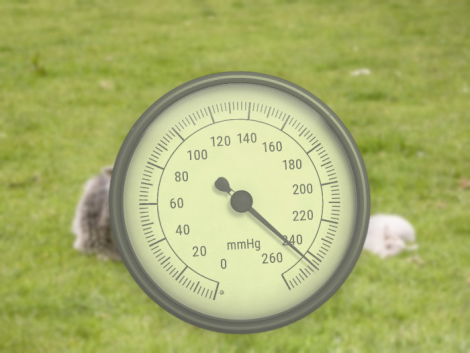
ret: 244 (mmHg)
